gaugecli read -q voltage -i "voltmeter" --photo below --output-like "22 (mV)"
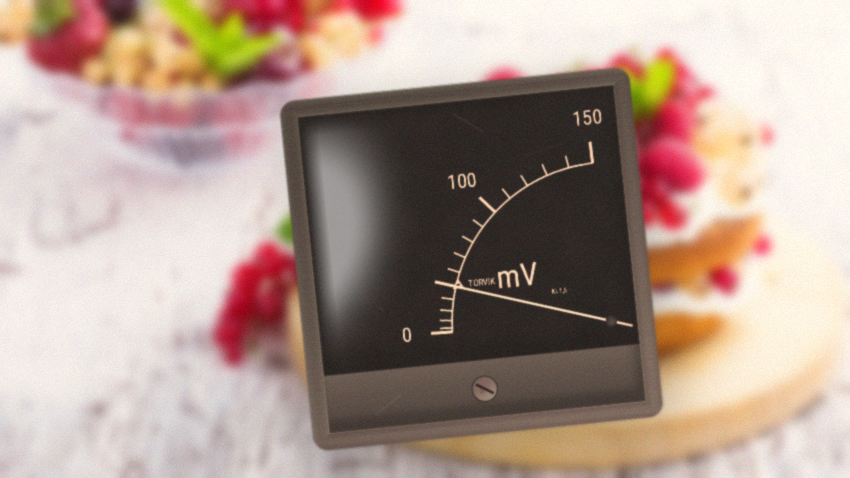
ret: 50 (mV)
